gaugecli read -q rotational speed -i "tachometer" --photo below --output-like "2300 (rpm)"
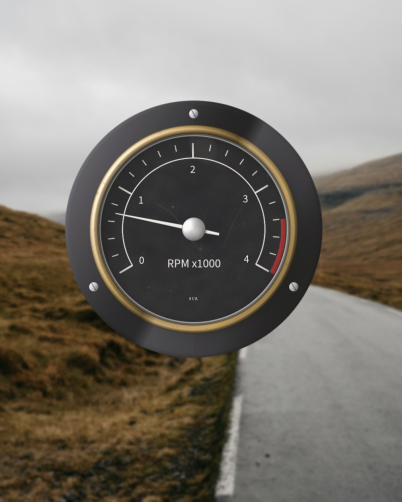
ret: 700 (rpm)
